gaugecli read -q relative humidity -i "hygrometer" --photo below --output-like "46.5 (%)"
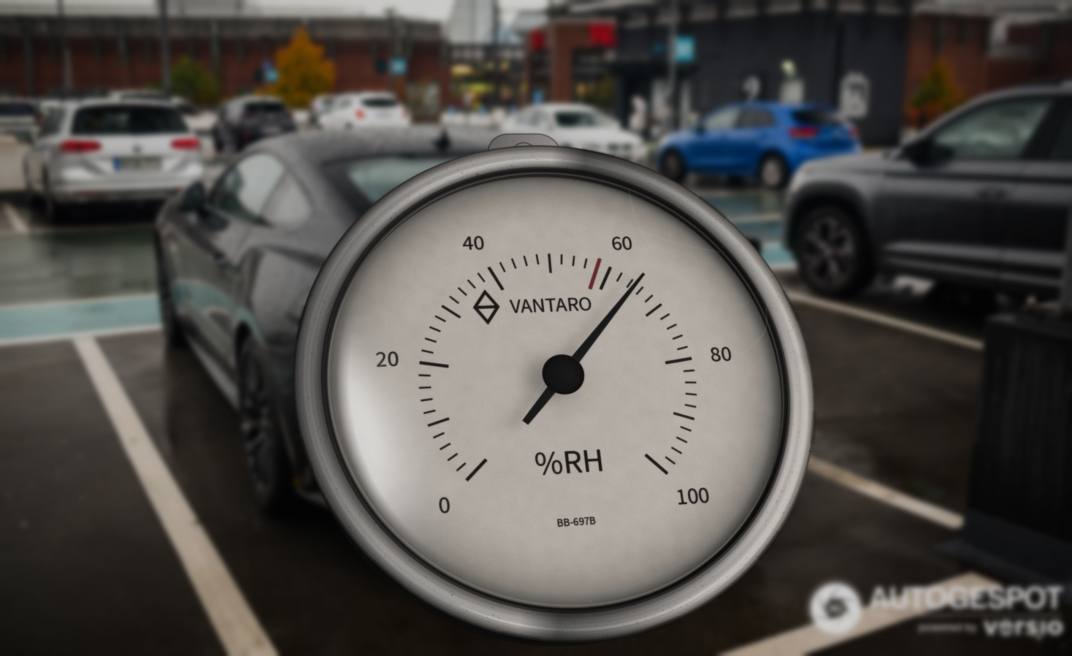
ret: 65 (%)
